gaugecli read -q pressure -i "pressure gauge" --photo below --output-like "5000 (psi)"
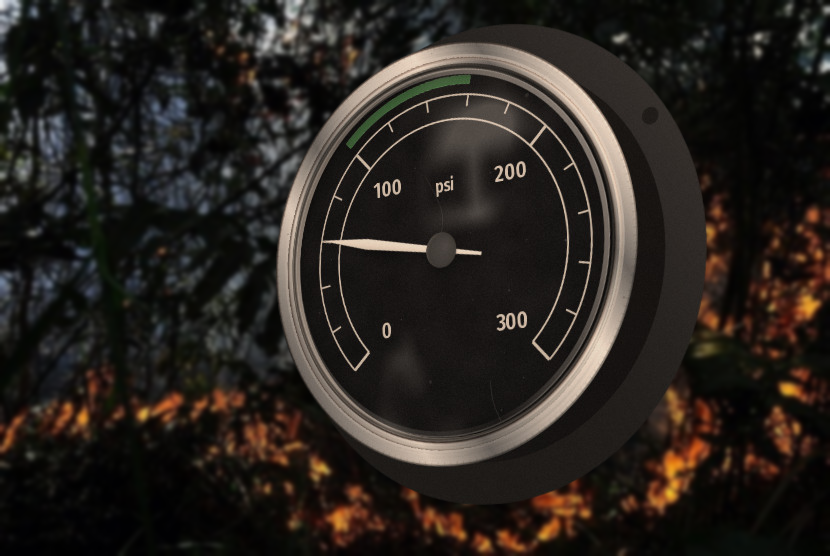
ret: 60 (psi)
